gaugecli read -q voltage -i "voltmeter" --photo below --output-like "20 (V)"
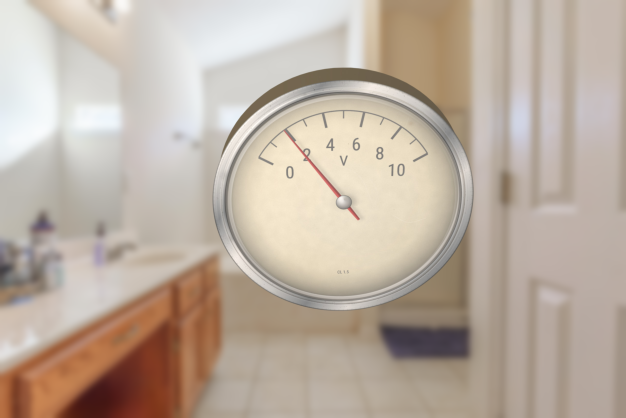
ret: 2 (V)
